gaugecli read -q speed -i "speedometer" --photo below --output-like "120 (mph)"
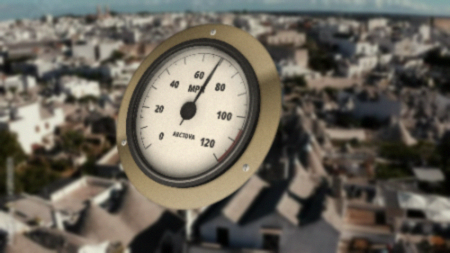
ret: 70 (mph)
